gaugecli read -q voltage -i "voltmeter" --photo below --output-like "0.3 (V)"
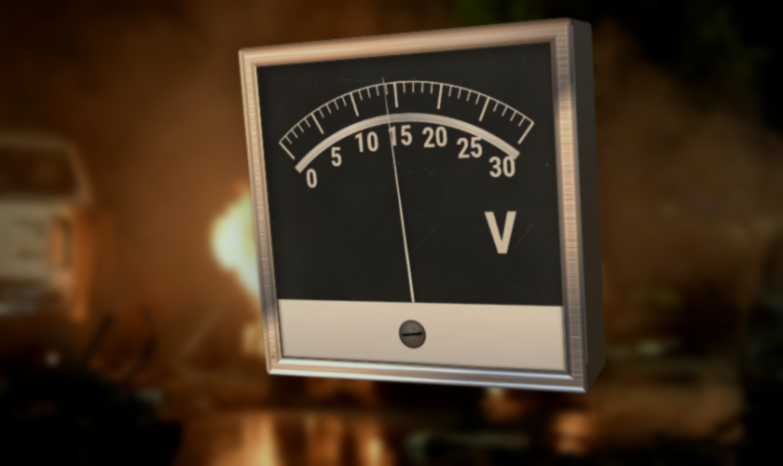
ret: 14 (V)
